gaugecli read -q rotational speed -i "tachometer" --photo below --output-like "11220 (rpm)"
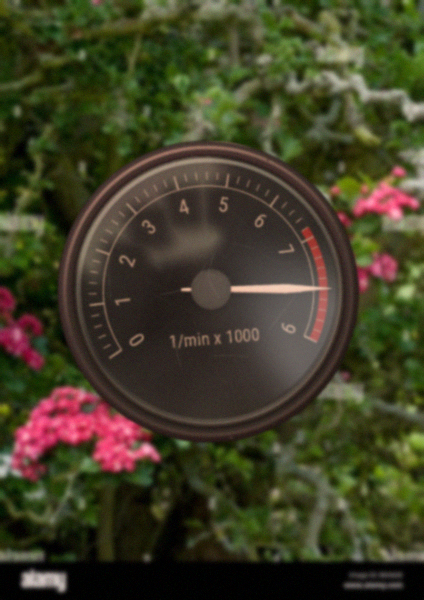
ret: 8000 (rpm)
